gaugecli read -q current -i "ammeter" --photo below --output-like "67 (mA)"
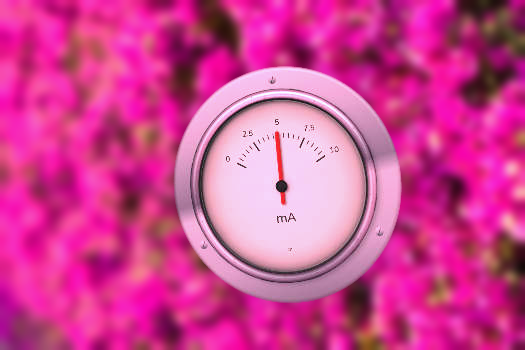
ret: 5 (mA)
